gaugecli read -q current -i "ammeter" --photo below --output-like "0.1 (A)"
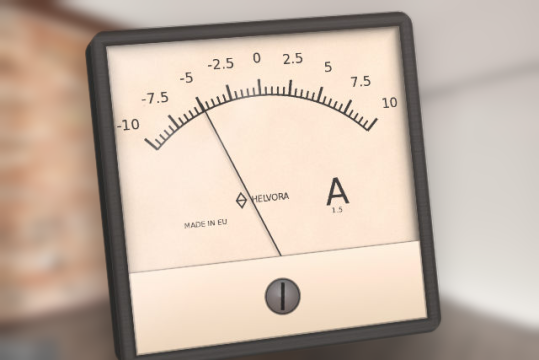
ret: -5 (A)
